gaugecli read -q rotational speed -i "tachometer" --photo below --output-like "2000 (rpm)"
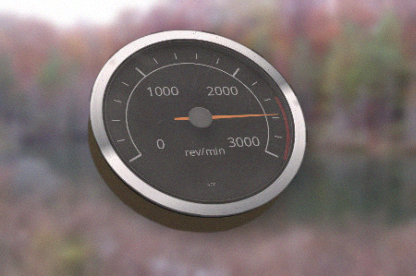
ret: 2600 (rpm)
